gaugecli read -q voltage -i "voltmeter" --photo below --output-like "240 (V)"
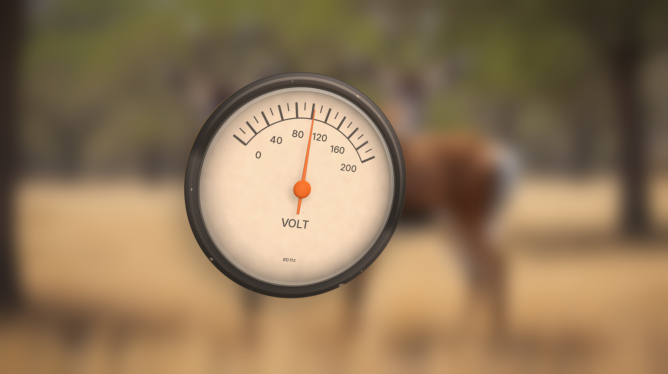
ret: 100 (V)
